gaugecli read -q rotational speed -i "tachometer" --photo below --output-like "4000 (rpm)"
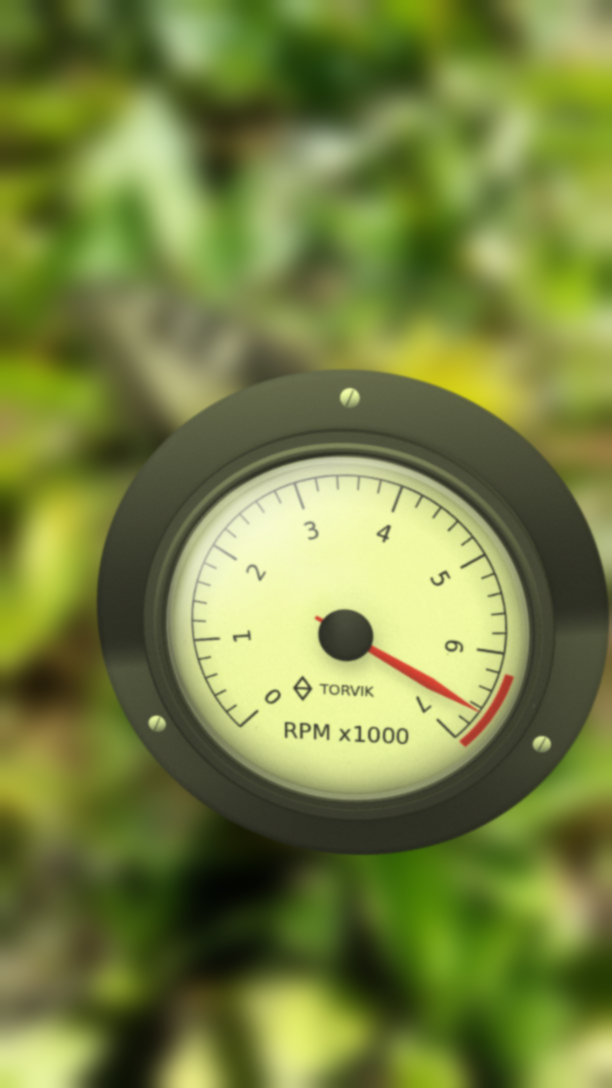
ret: 6600 (rpm)
